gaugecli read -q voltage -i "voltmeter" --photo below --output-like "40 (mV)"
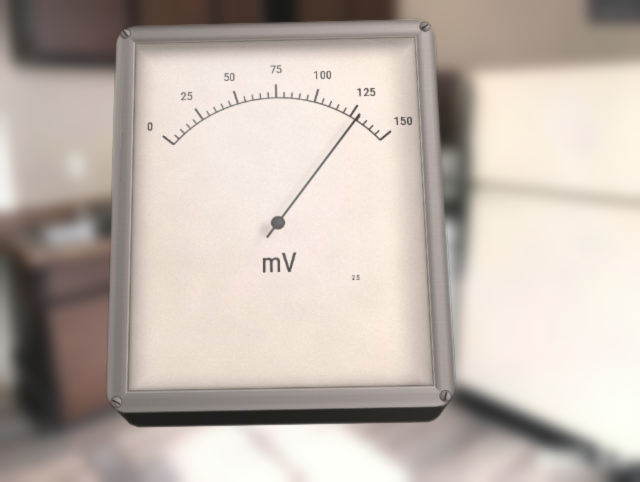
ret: 130 (mV)
